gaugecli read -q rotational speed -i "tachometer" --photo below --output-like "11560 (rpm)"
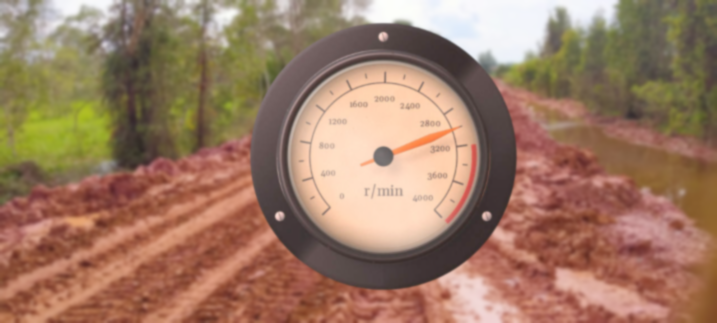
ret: 3000 (rpm)
